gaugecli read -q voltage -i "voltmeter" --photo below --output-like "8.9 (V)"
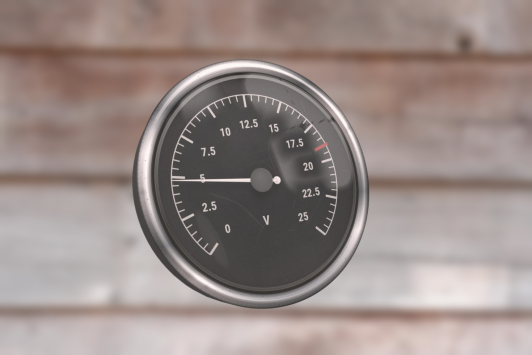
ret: 4.75 (V)
